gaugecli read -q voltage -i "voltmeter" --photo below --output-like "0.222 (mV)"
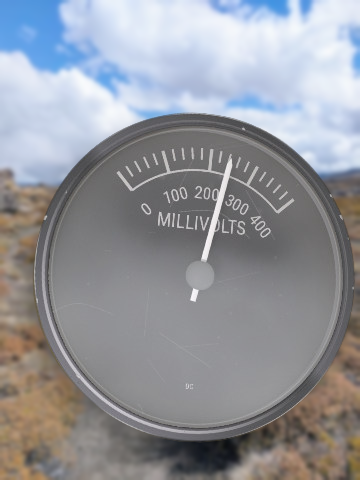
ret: 240 (mV)
